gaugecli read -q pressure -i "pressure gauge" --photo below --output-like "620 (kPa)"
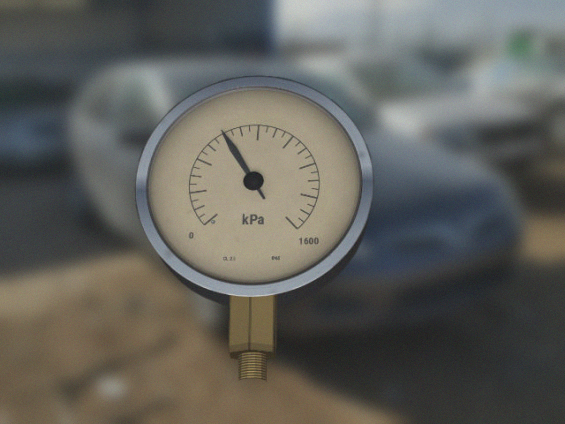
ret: 600 (kPa)
